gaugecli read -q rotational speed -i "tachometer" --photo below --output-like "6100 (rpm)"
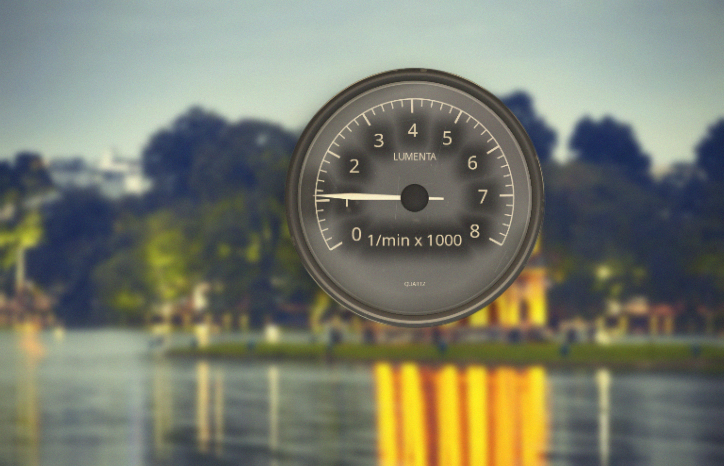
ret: 1100 (rpm)
